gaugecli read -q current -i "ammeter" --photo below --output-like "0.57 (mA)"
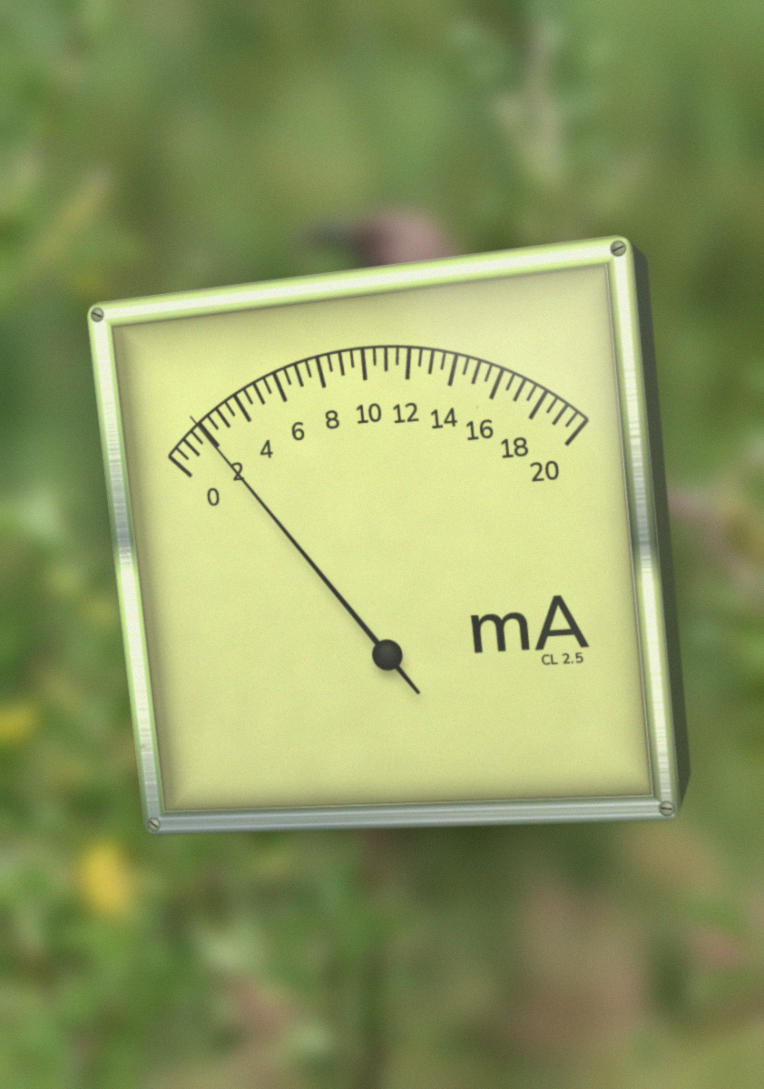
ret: 2 (mA)
